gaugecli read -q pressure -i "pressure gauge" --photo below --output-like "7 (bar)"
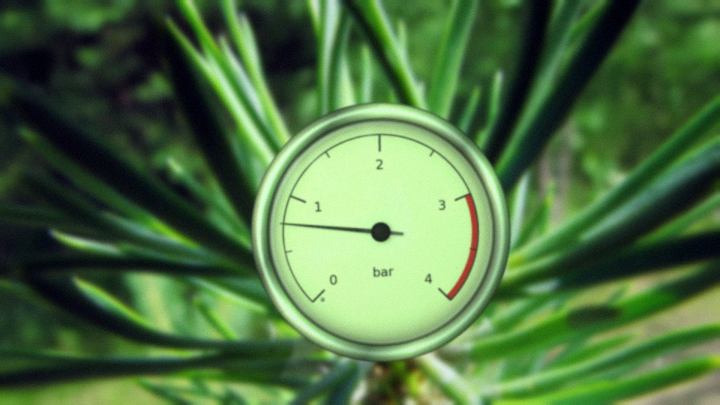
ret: 0.75 (bar)
